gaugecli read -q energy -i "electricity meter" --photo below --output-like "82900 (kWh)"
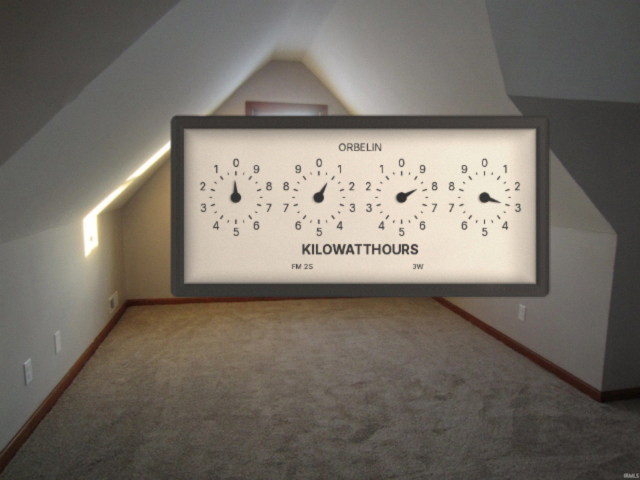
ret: 83 (kWh)
